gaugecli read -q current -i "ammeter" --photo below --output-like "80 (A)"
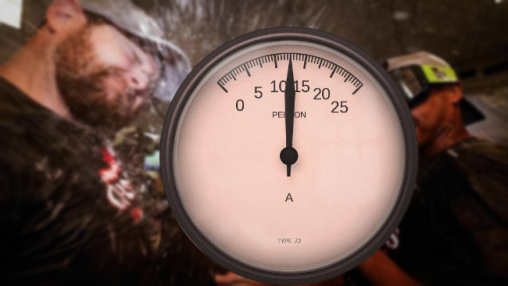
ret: 12.5 (A)
